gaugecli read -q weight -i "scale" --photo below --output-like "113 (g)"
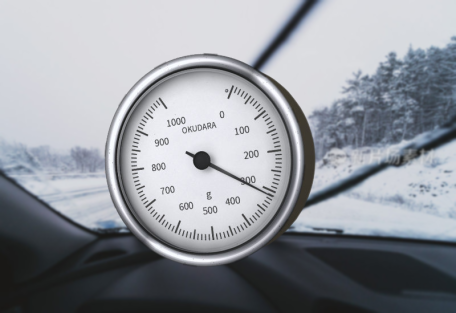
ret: 310 (g)
